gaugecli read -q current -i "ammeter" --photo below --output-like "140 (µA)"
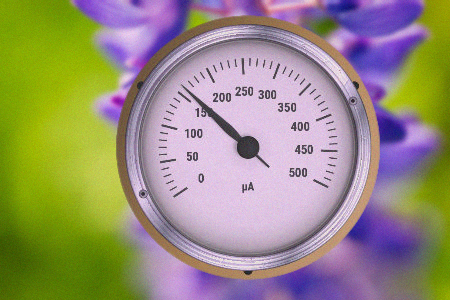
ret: 160 (µA)
